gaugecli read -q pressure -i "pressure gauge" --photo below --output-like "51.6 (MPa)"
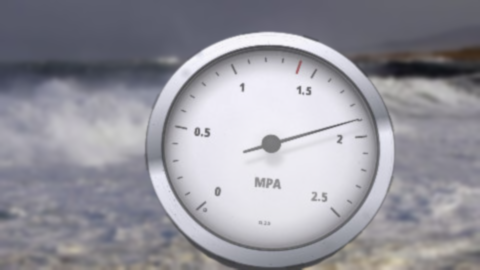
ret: 1.9 (MPa)
